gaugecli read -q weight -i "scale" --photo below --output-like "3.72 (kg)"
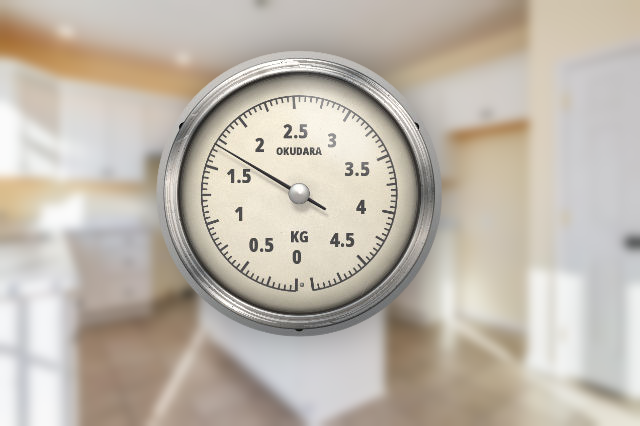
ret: 1.7 (kg)
